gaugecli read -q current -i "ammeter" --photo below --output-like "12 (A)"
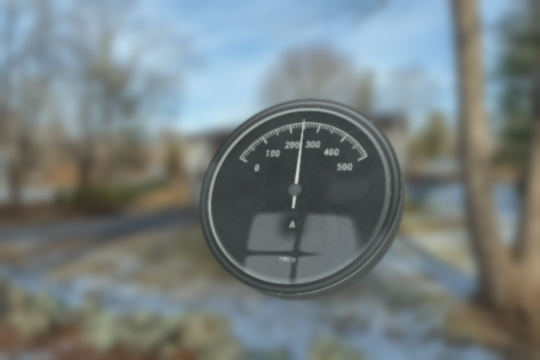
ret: 250 (A)
